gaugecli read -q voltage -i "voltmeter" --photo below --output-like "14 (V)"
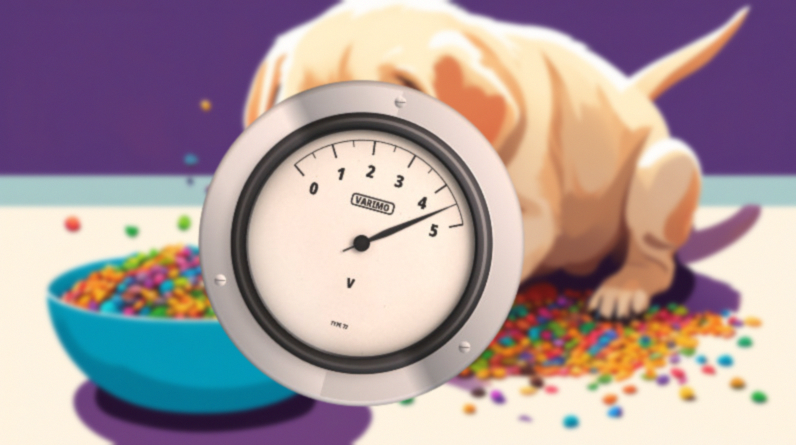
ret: 4.5 (V)
